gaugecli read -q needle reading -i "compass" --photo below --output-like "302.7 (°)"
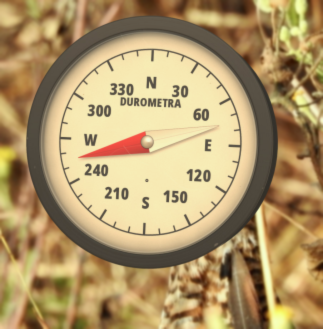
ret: 255 (°)
